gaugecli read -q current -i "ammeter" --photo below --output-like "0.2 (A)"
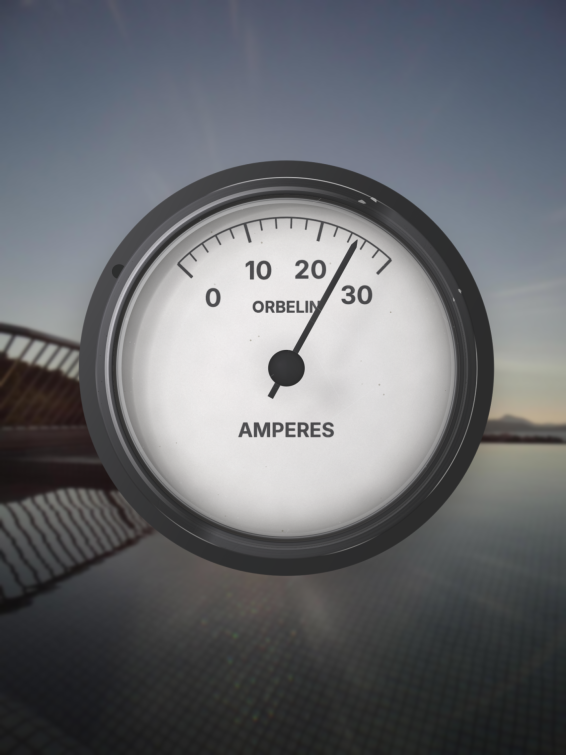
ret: 25 (A)
